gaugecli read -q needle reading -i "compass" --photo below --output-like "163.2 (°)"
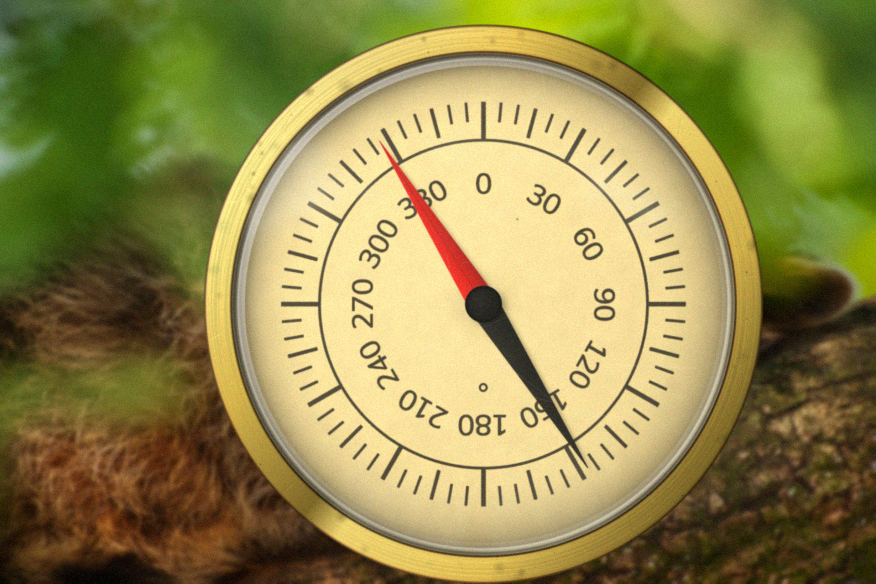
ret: 327.5 (°)
